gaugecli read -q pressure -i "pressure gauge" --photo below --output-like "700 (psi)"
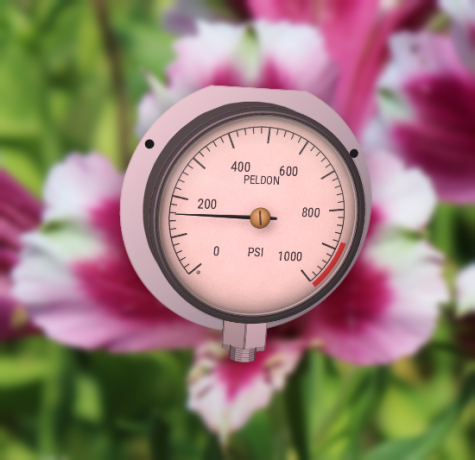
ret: 160 (psi)
